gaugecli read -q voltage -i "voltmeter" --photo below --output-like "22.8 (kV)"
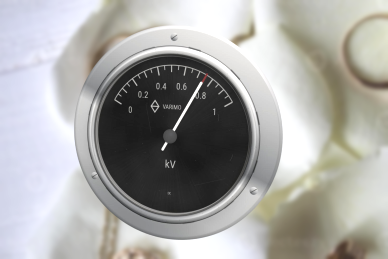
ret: 0.75 (kV)
